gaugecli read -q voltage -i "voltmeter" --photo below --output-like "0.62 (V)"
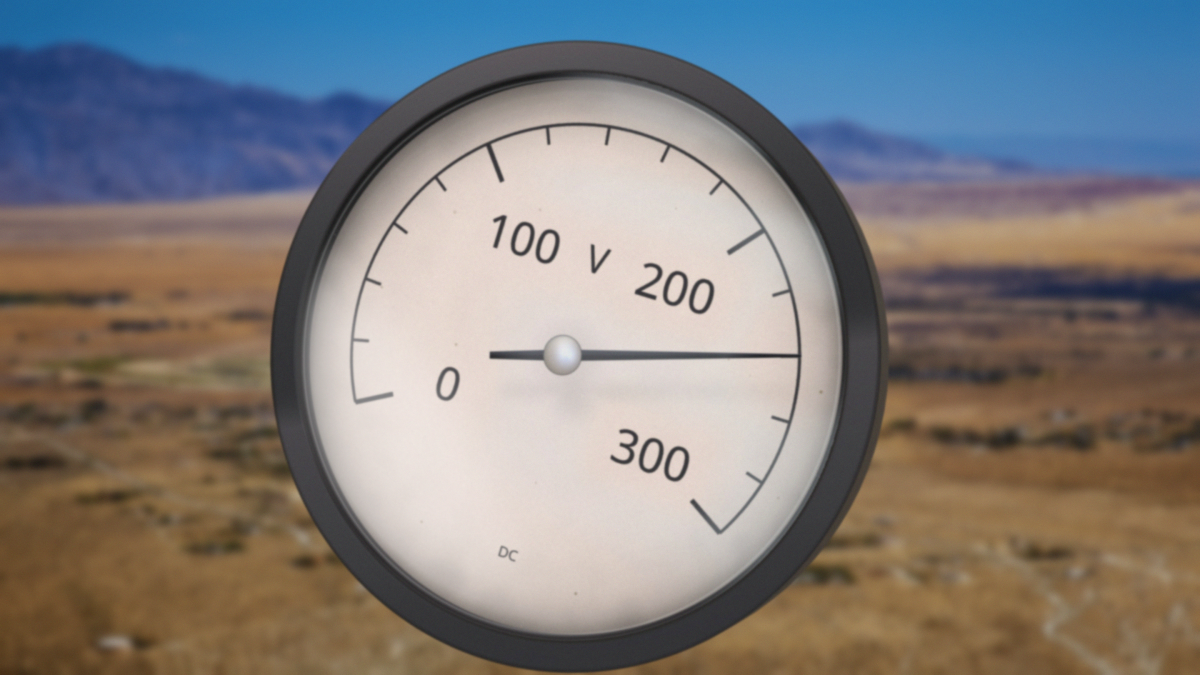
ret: 240 (V)
